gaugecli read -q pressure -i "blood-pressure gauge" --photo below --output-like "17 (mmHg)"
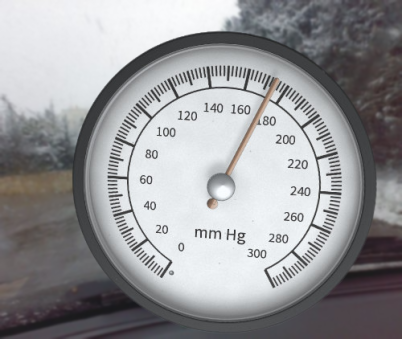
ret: 174 (mmHg)
